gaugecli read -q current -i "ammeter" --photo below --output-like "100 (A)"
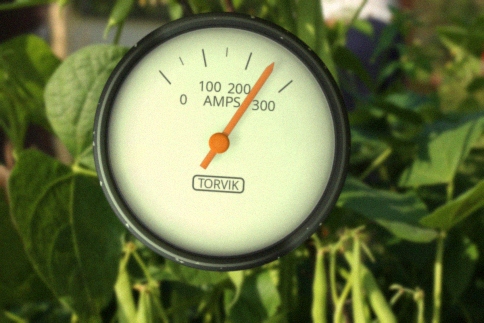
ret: 250 (A)
